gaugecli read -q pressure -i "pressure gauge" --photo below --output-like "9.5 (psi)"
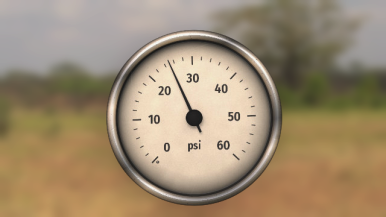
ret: 25 (psi)
